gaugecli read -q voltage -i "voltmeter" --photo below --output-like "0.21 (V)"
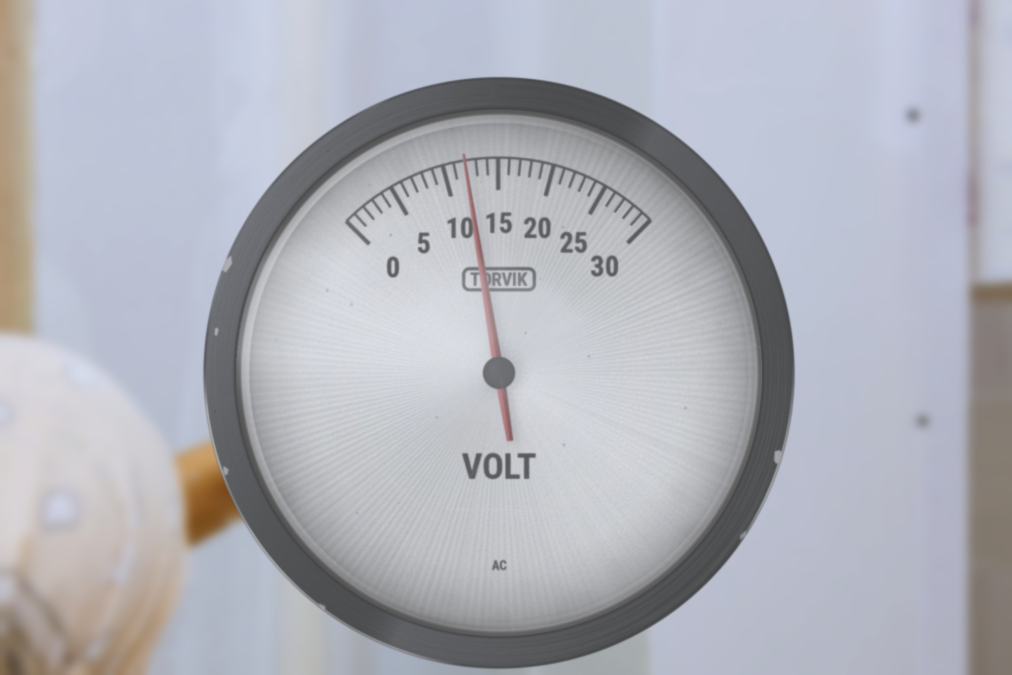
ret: 12 (V)
